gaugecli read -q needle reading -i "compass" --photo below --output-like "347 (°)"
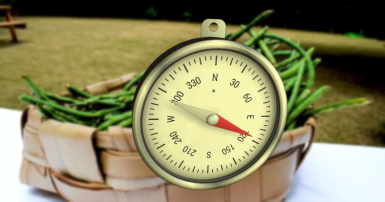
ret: 115 (°)
